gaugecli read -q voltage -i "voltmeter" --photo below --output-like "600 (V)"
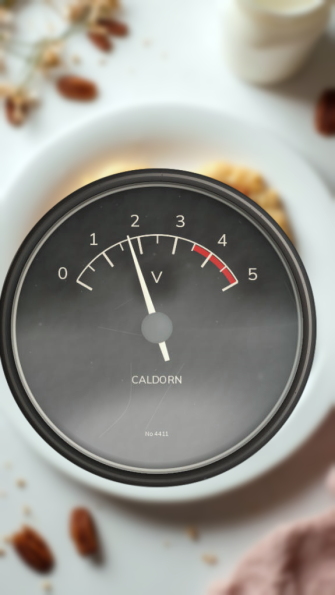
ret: 1.75 (V)
